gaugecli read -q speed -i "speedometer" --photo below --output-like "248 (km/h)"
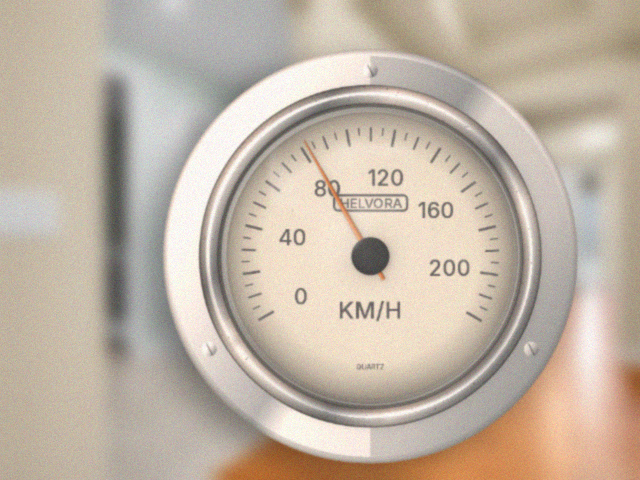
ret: 82.5 (km/h)
